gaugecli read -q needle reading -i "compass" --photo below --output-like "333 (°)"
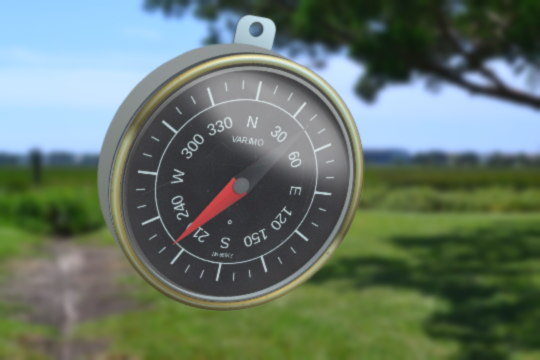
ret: 220 (°)
